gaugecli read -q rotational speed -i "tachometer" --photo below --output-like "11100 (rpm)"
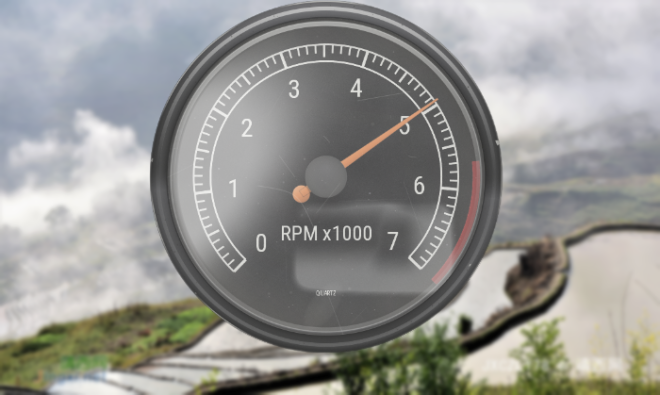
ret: 4950 (rpm)
